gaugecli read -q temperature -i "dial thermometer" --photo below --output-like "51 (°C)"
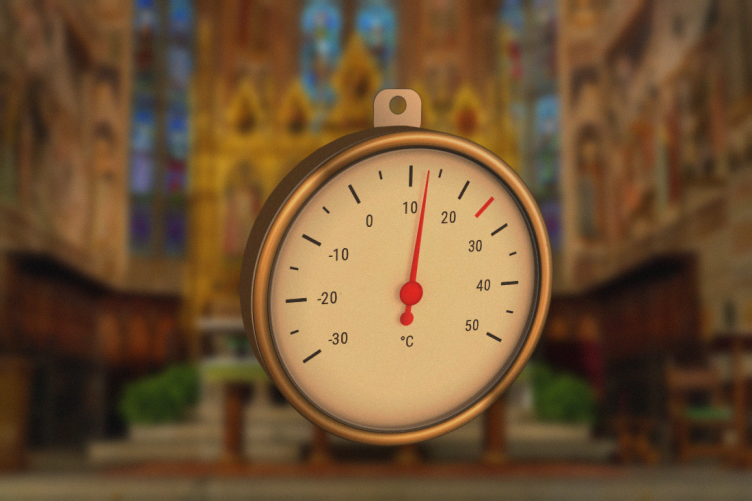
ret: 12.5 (°C)
